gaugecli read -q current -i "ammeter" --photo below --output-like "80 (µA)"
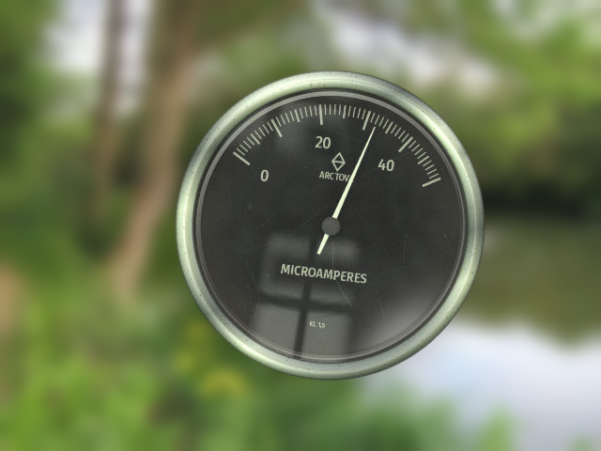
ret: 32 (µA)
